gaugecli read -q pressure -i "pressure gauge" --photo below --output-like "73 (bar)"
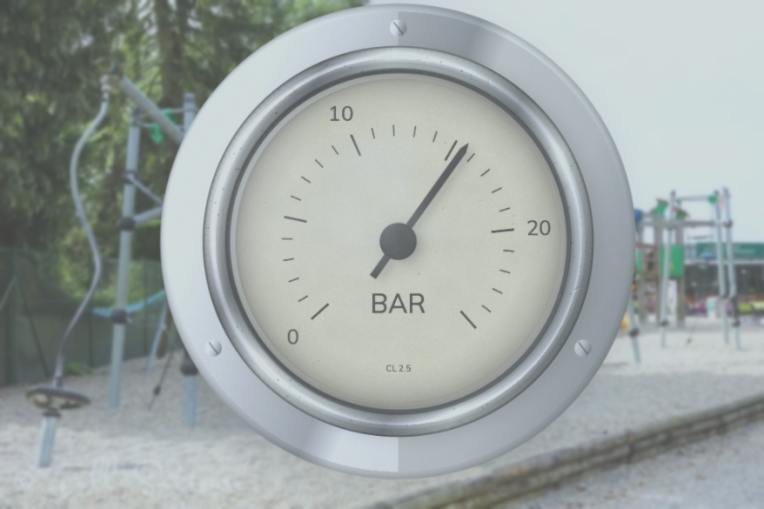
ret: 15.5 (bar)
